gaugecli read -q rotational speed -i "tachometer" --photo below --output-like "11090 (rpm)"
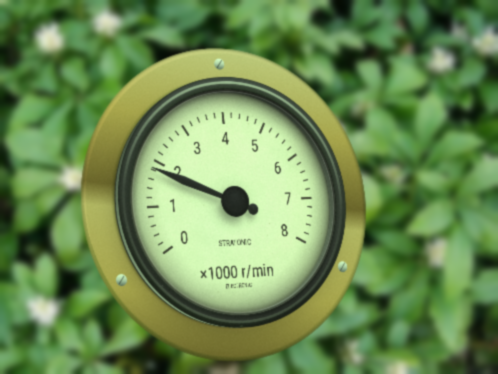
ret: 1800 (rpm)
